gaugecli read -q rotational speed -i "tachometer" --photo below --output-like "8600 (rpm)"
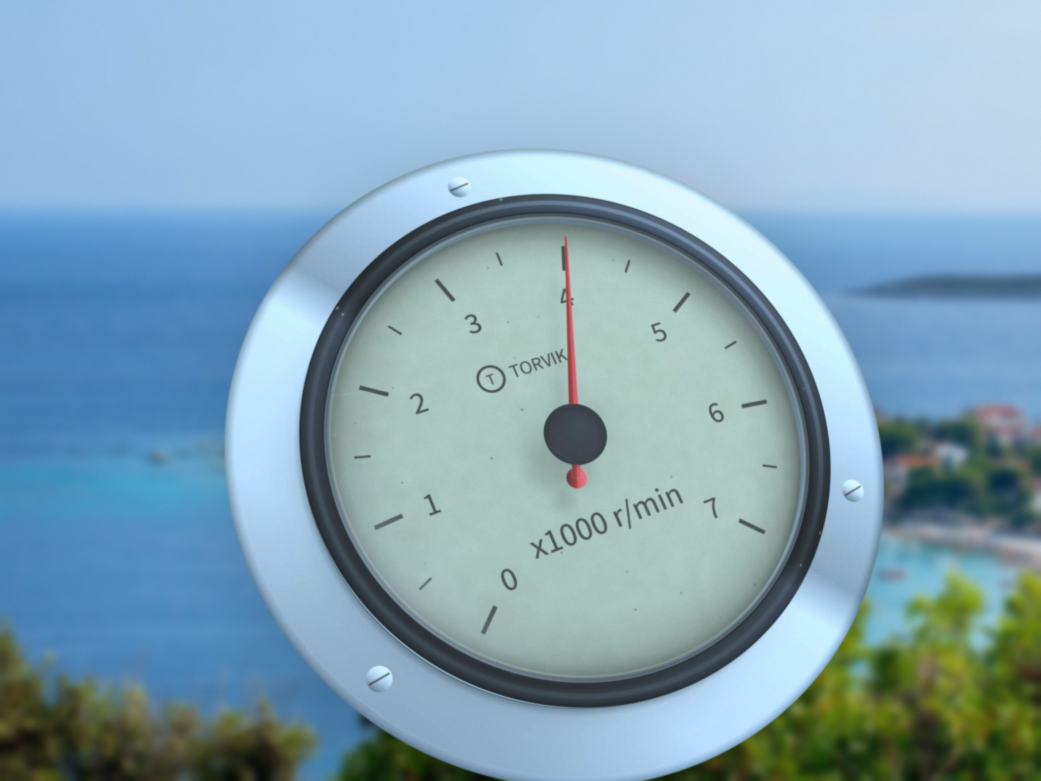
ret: 4000 (rpm)
